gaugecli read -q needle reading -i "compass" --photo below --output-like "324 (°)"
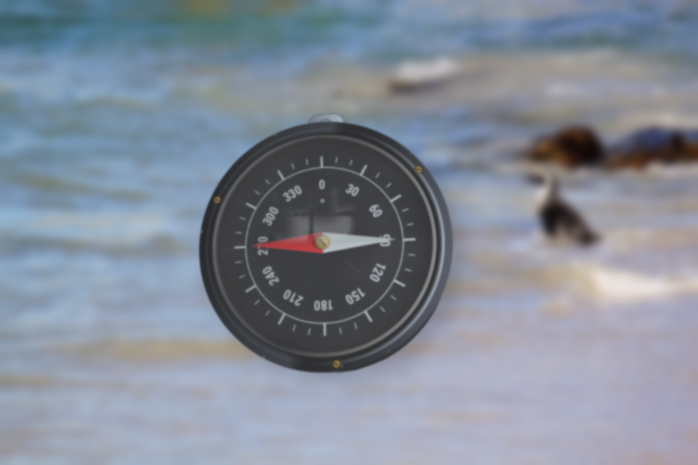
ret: 270 (°)
